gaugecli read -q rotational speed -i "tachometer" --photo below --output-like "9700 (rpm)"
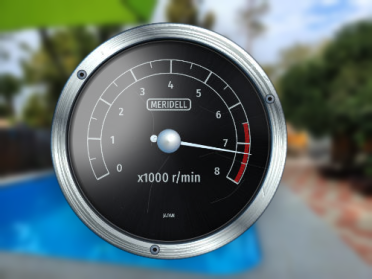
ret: 7250 (rpm)
